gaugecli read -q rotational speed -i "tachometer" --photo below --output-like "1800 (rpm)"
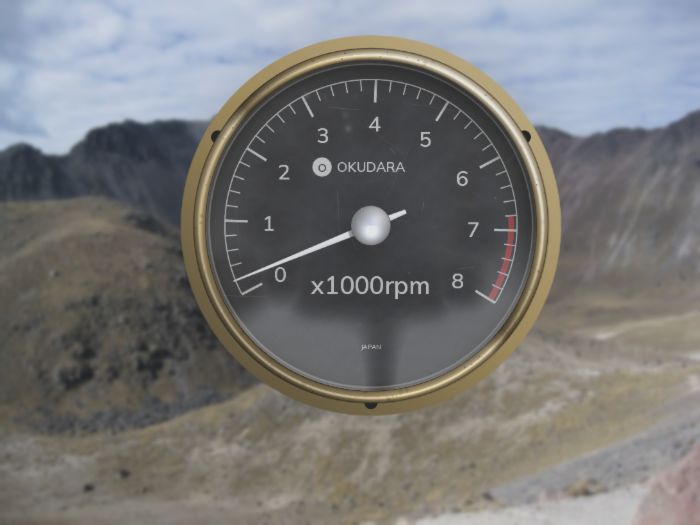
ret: 200 (rpm)
